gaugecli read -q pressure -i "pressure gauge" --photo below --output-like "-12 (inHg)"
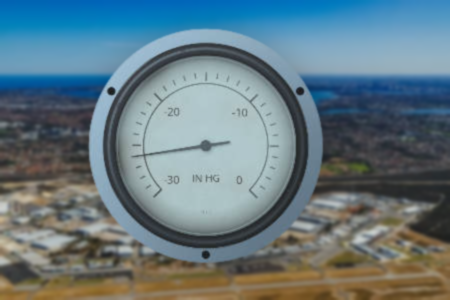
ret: -26 (inHg)
